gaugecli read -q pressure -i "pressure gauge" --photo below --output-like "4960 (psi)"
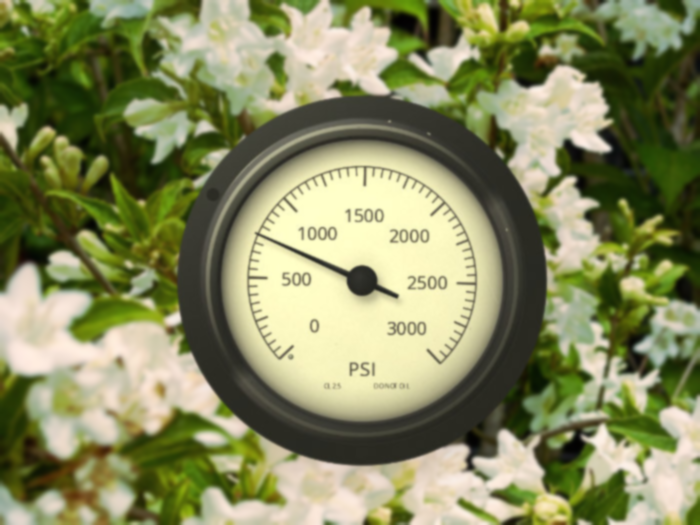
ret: 750 (psi)
